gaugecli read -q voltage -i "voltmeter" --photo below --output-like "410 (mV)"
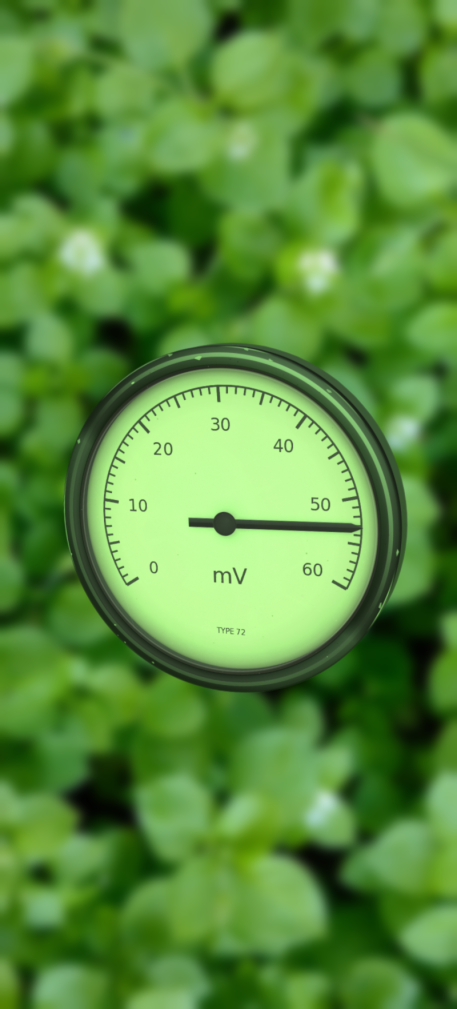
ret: 53 (mV)
